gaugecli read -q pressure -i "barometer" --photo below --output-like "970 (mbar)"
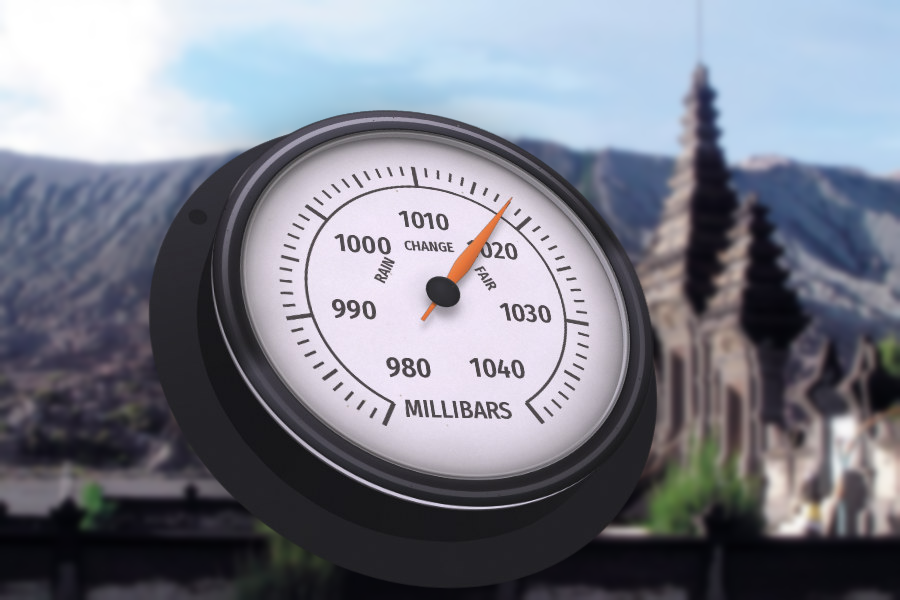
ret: 1018 (mbar)
